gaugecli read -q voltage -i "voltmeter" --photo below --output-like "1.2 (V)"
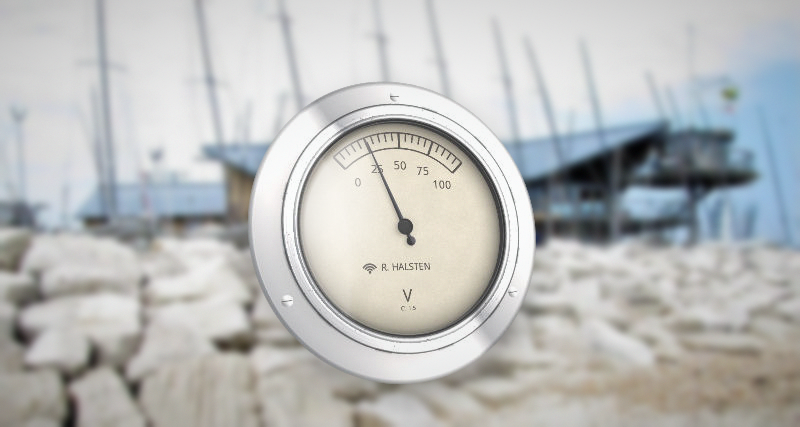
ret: 25 (V)
